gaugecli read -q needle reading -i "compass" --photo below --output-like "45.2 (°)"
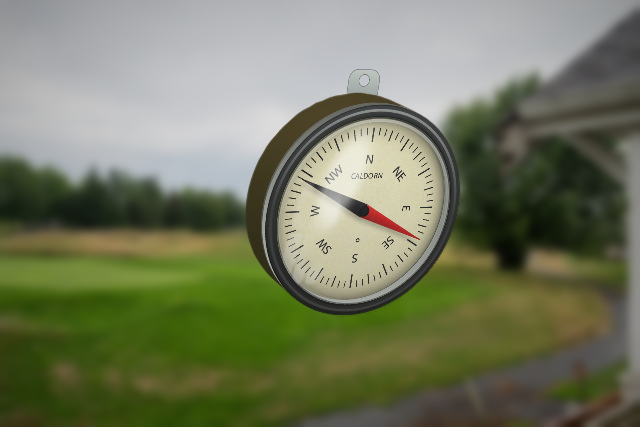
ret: 115 (°)
